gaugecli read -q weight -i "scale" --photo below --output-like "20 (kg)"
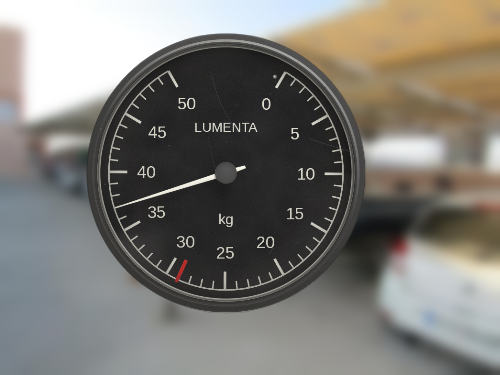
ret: 37 (kg)
